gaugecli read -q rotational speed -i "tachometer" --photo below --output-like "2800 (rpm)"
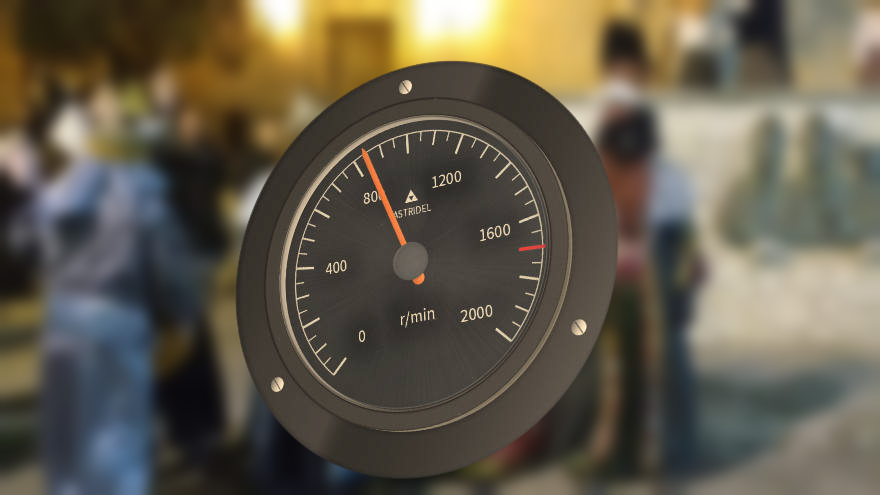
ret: 850 (rpm)
